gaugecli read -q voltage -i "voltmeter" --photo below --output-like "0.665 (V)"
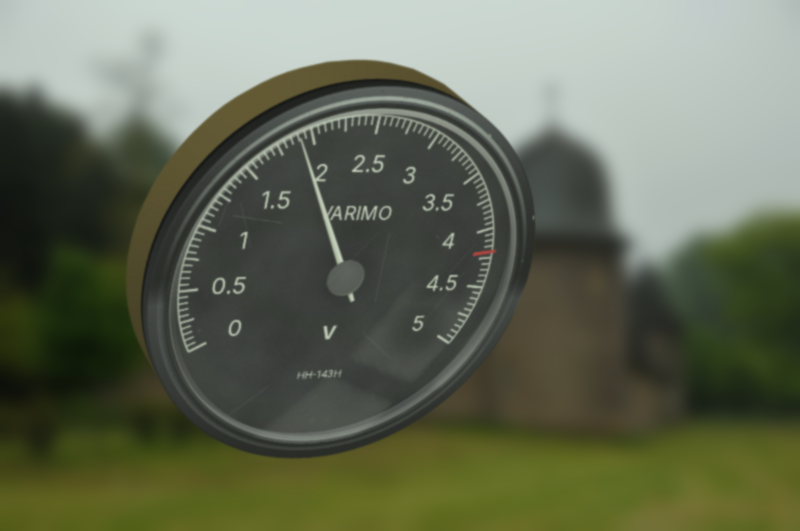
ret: 1.9 (V)
